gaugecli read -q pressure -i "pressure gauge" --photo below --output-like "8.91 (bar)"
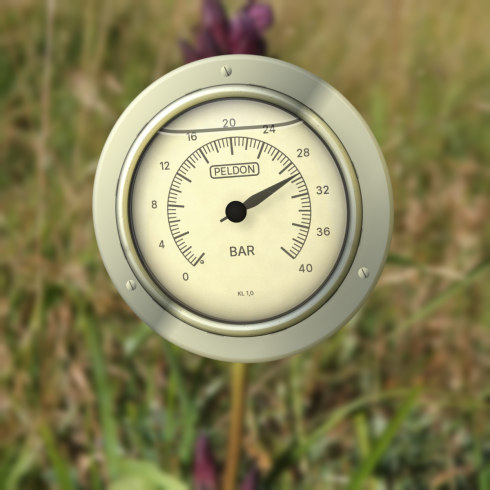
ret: 29.5 (bar)
